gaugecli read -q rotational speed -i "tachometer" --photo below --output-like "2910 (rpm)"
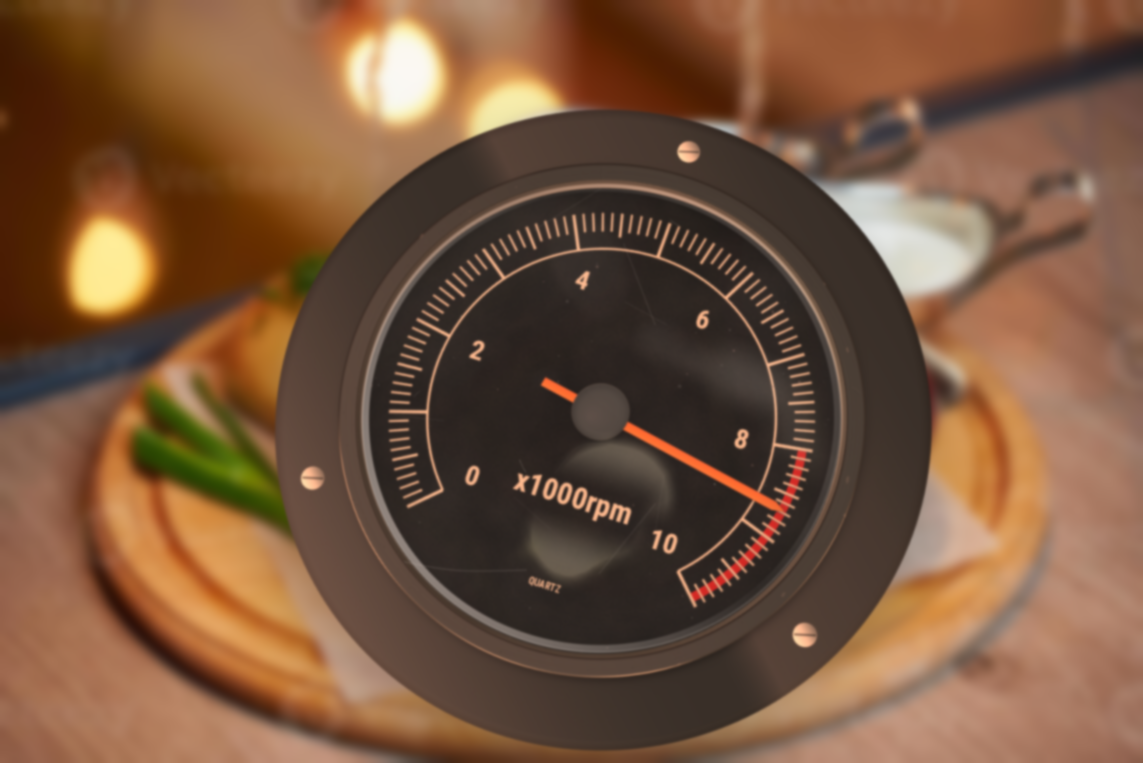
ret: 8700 (rpm)
